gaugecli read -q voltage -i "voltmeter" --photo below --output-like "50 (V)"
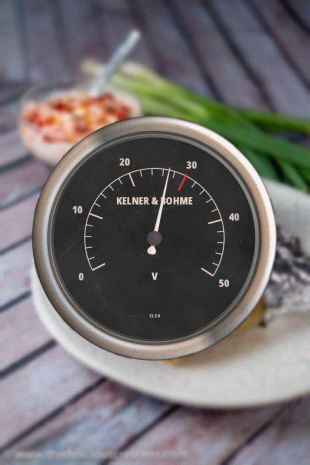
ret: 27 (V)
